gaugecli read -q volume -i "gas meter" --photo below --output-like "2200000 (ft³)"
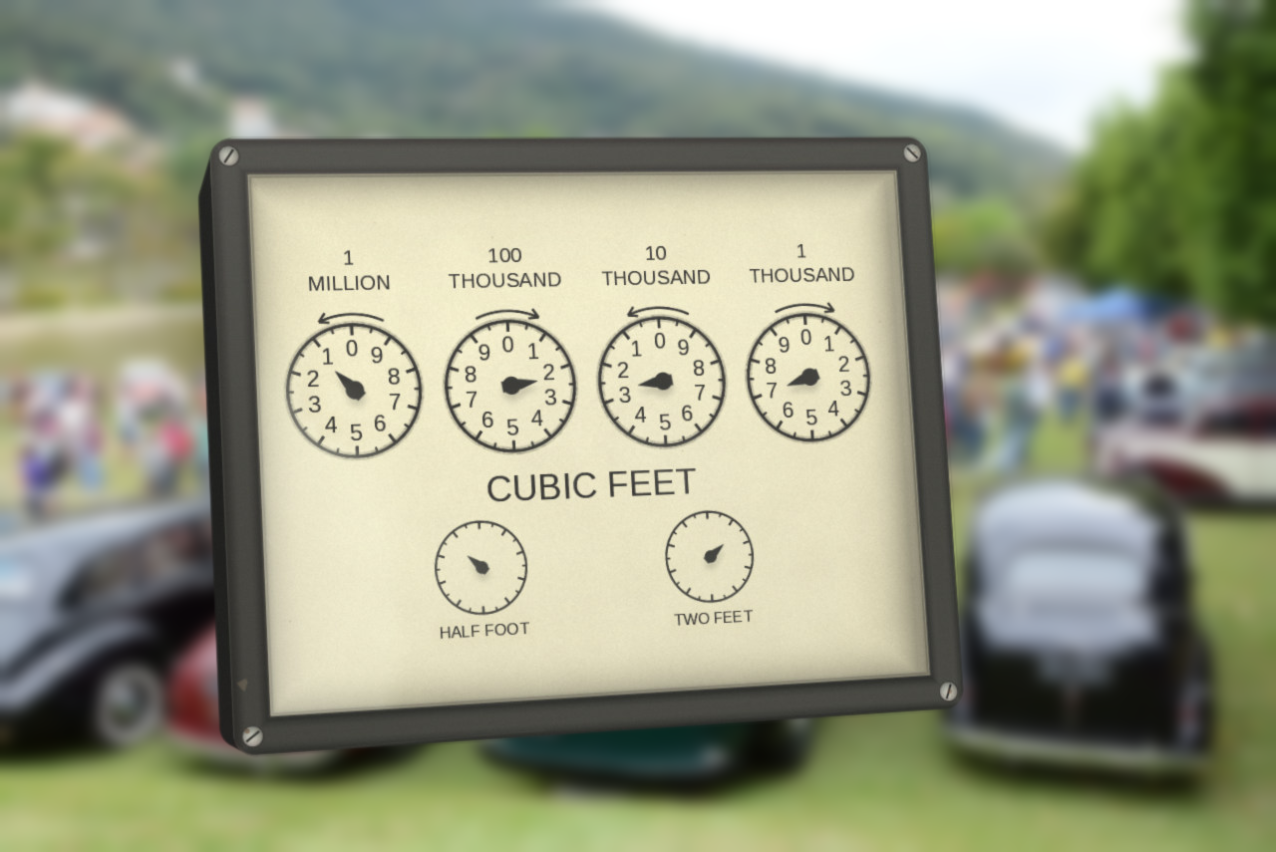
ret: 122700 (ft³)
